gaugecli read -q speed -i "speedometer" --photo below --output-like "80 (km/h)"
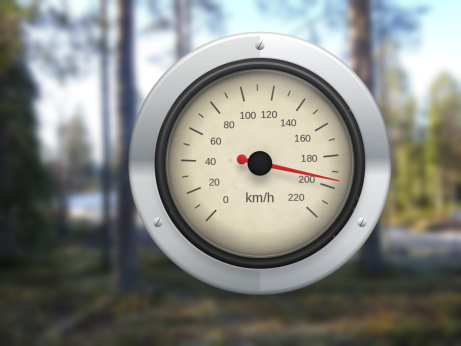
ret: 195 (km/h)
